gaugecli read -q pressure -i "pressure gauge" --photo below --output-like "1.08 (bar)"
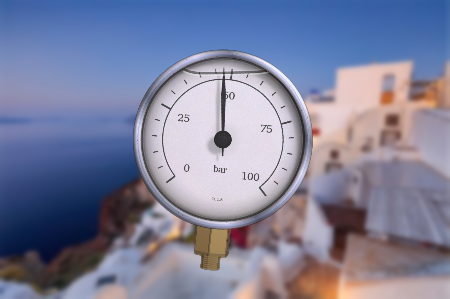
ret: 47.5 (bar)
